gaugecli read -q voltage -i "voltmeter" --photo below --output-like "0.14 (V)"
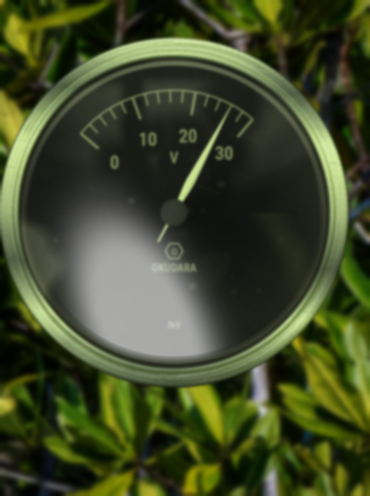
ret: 26 (V)
